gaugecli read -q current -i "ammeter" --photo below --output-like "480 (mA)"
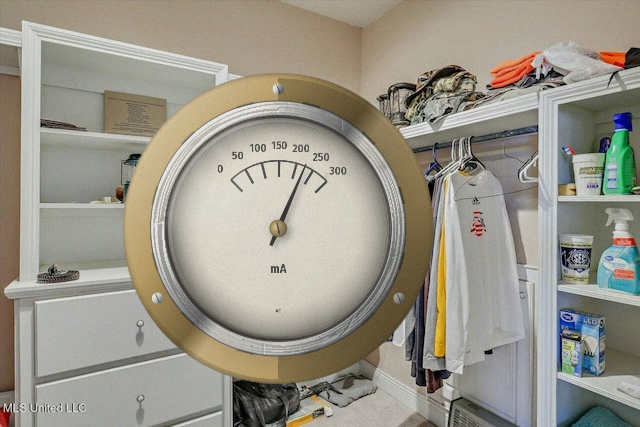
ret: 225 (mA)
